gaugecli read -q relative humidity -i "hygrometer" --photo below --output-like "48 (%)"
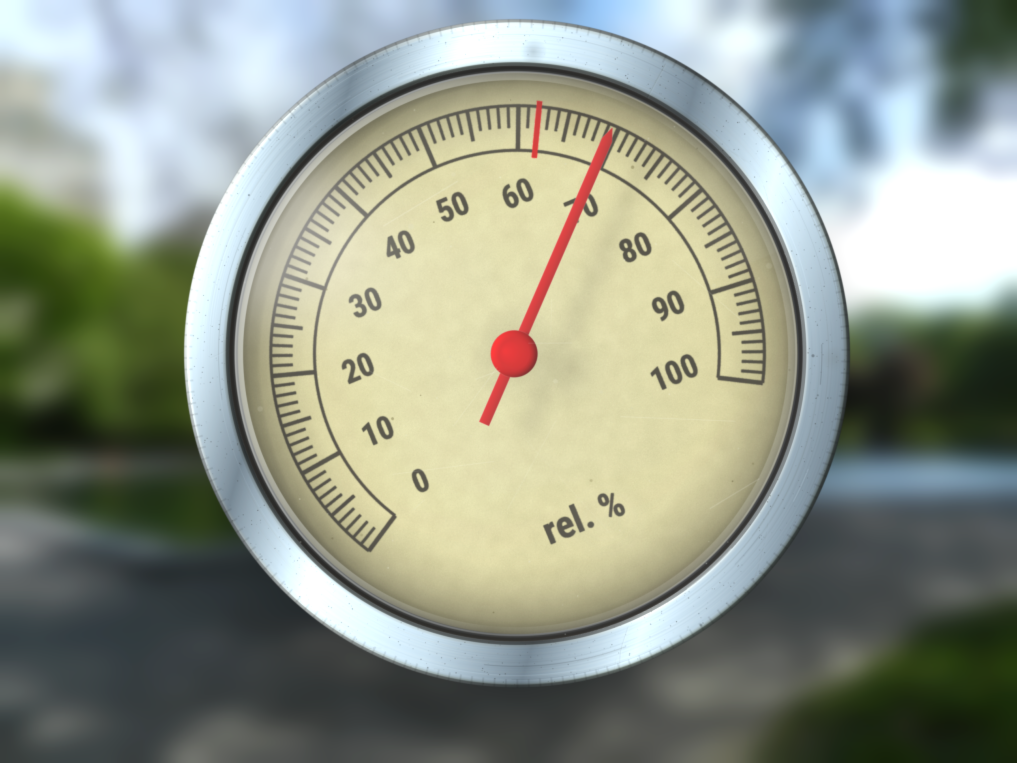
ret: 69.5 (%)
